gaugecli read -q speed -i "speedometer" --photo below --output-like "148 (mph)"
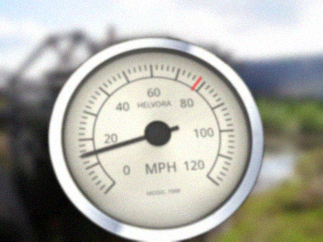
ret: 14 (mph)
